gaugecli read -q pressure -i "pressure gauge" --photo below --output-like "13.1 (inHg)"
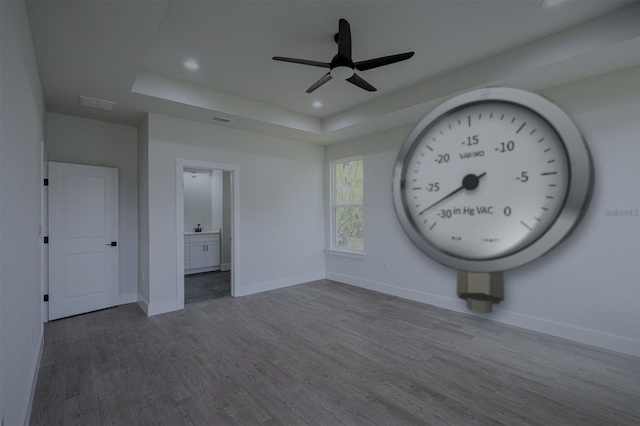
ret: -28 (inHg)
